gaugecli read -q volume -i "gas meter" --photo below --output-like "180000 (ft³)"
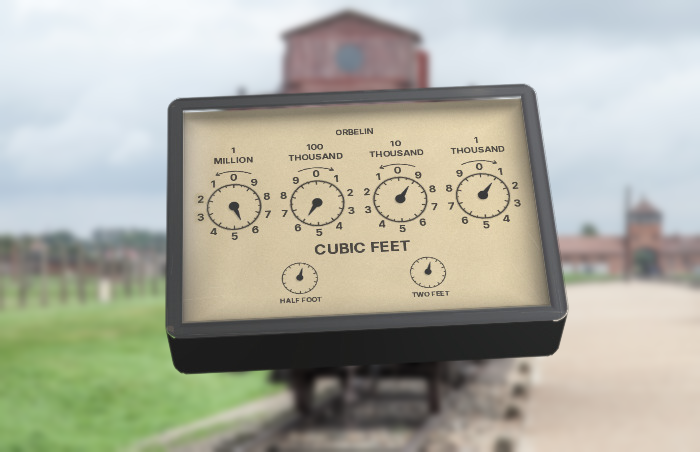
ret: 559100 (ft³)
